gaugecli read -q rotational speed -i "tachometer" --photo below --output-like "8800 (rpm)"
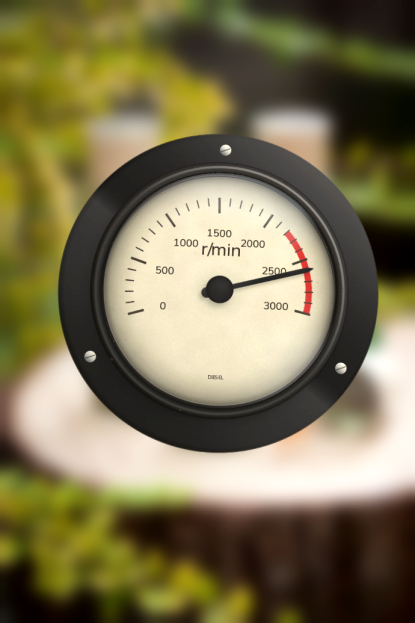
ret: 2600 (rpm)
